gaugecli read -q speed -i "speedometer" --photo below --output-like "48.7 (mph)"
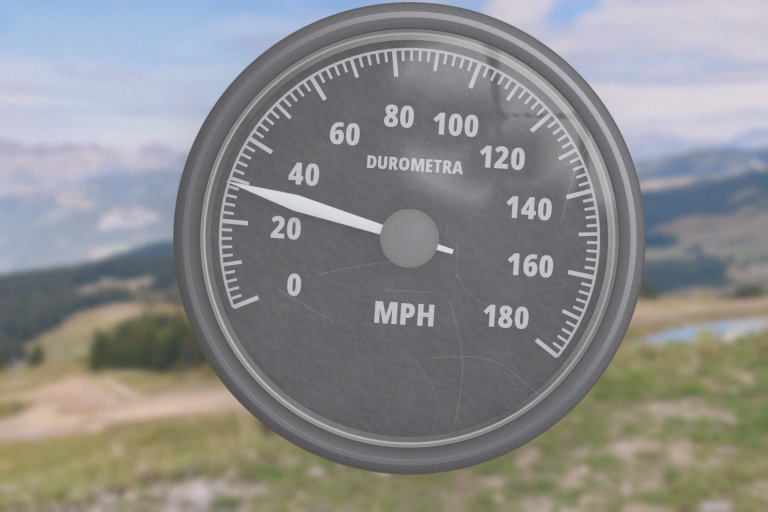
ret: 29 (mph)
